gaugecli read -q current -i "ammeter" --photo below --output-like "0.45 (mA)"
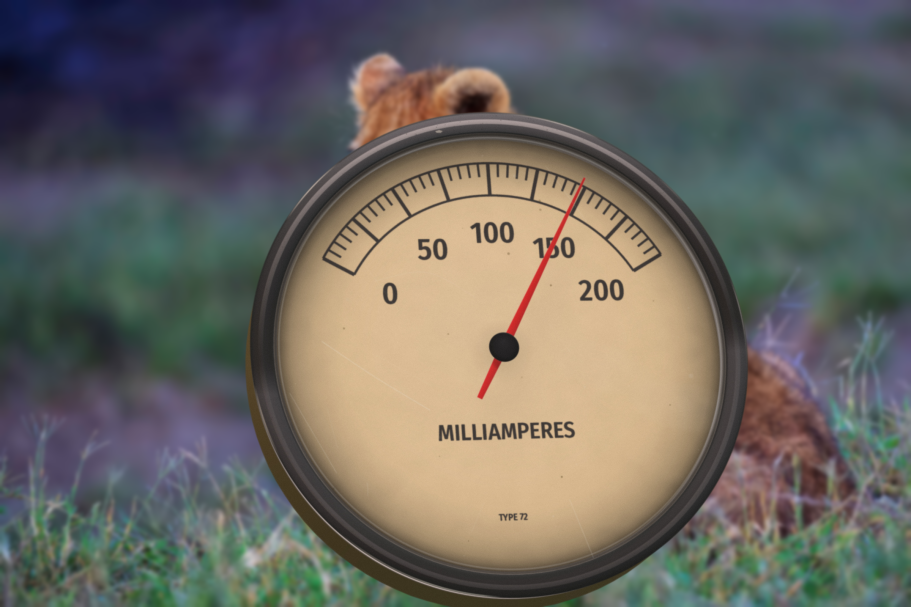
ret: 147.5 (mA)
